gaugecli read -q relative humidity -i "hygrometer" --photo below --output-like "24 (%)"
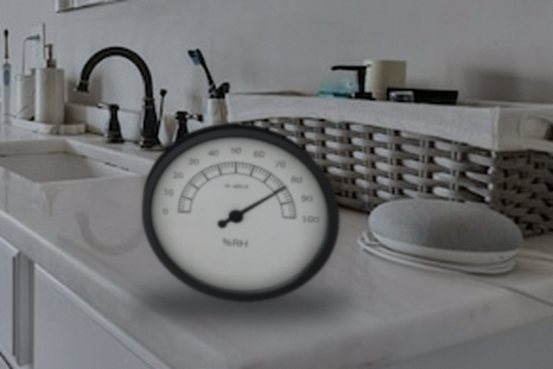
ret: 80 (%)
